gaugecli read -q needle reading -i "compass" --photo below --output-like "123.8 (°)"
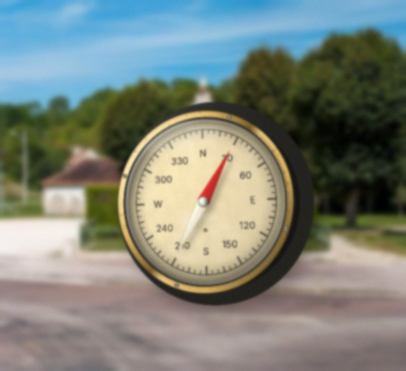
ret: 30 (°)
